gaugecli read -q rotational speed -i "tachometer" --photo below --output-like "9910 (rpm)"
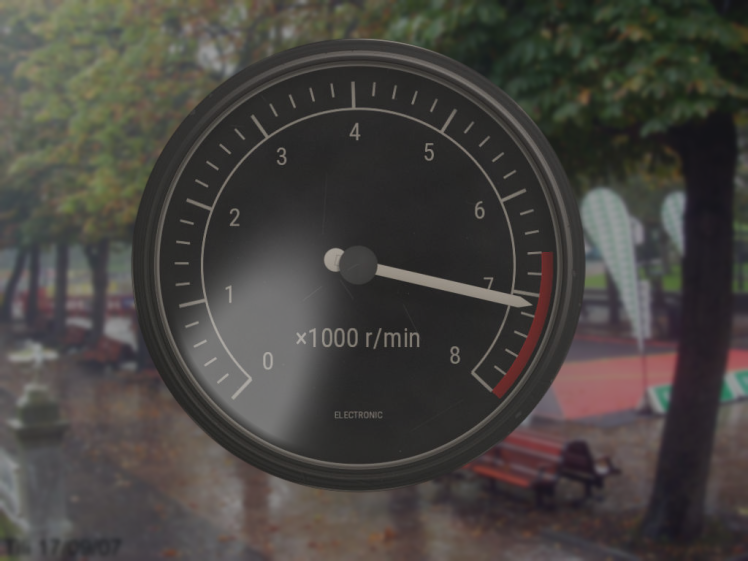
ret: 7100 (rpm)
